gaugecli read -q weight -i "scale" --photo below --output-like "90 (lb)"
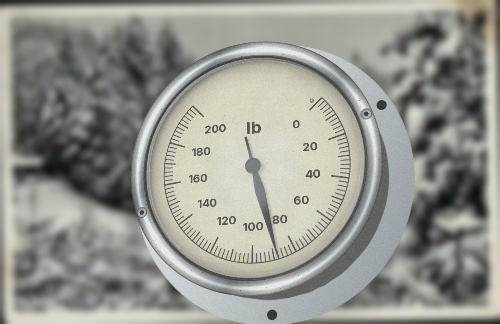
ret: 88 (lb)
